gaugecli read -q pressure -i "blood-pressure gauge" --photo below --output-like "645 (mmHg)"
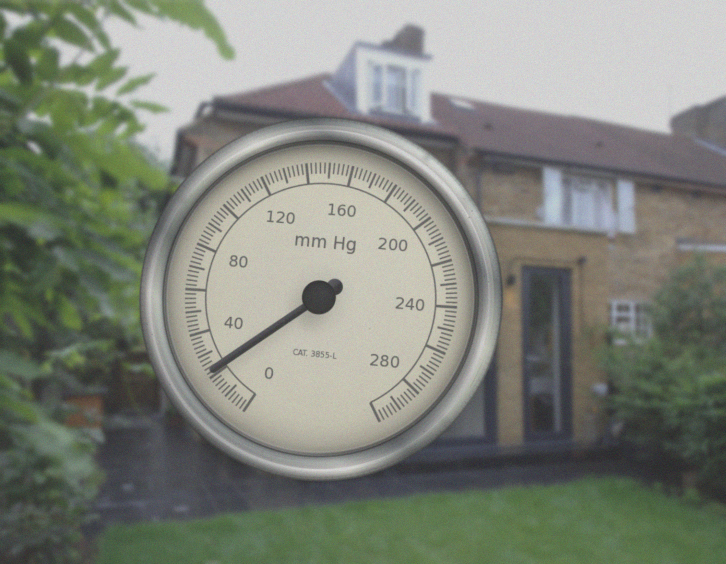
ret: 22 (mmHg)
